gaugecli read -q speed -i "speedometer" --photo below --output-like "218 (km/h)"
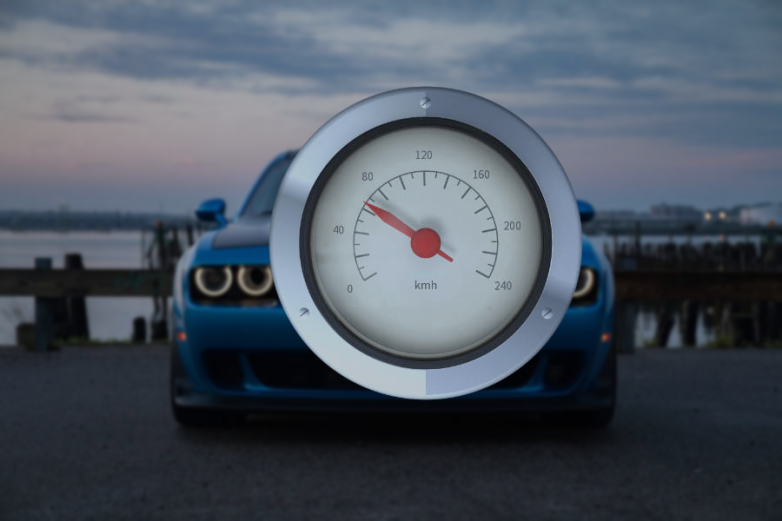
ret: 65 (km/h)
